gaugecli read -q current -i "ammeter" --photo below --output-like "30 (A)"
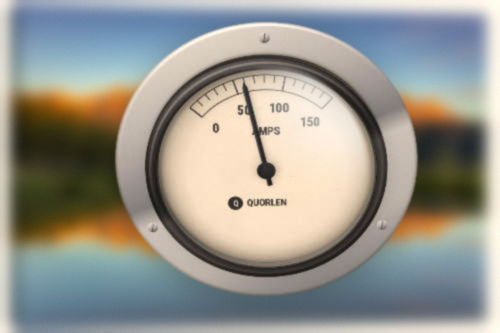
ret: 60 (A)
